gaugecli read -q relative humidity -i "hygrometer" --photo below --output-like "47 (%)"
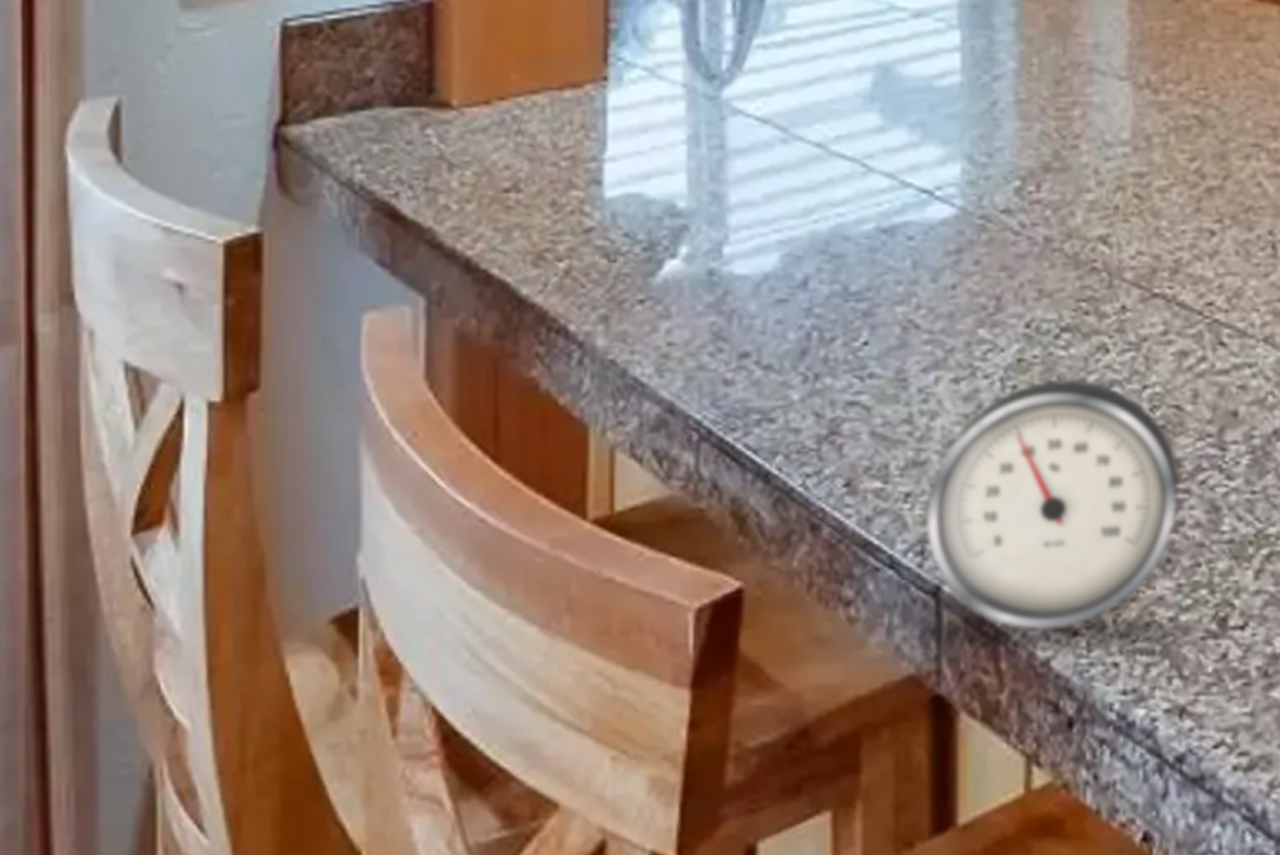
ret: 40 (%)
